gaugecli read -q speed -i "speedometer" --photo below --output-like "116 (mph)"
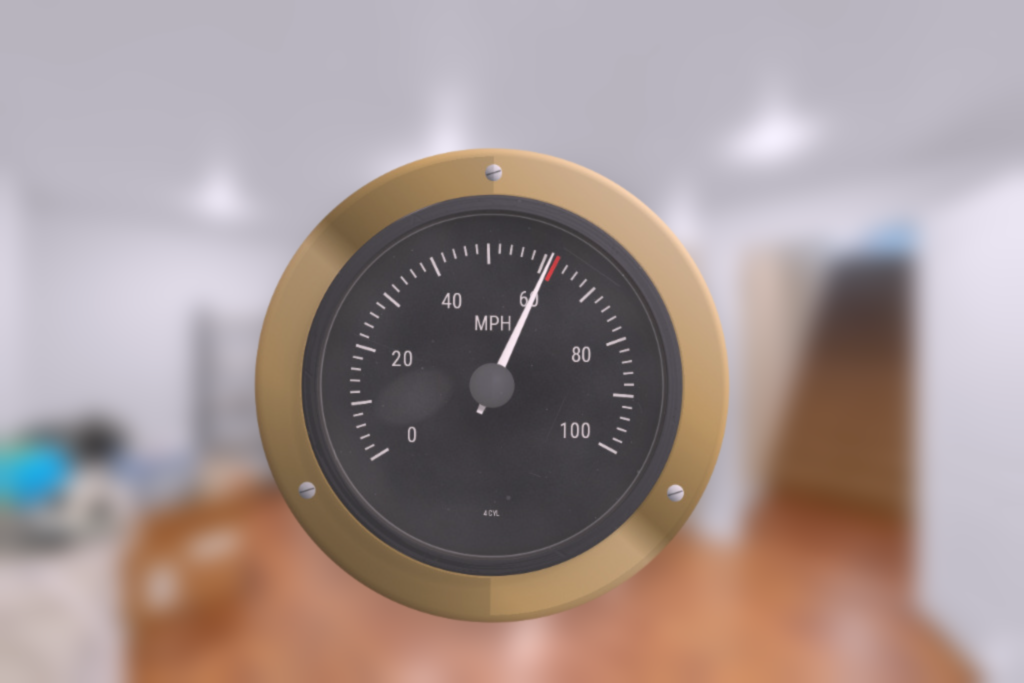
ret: 61 (mph)
